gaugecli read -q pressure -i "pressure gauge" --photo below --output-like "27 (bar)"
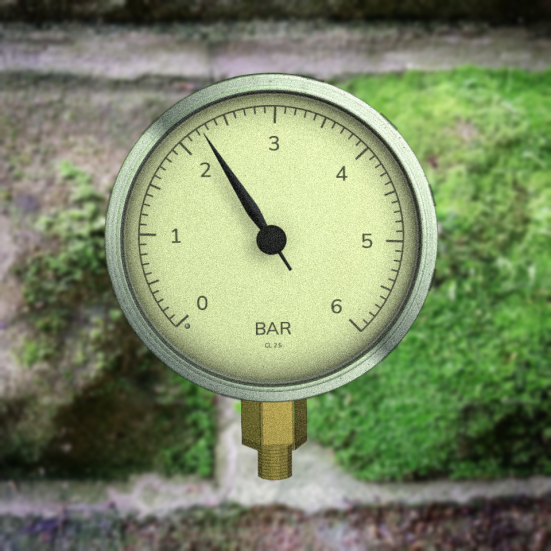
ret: 2.25 (bar)
